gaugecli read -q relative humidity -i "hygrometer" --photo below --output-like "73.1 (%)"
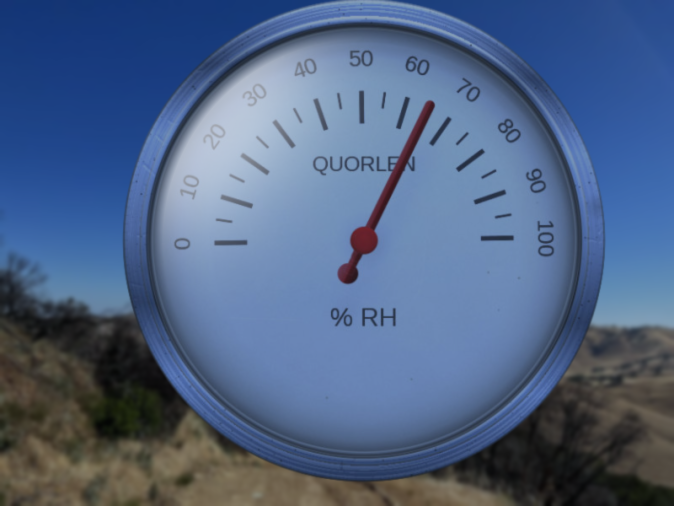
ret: 65 (%)
